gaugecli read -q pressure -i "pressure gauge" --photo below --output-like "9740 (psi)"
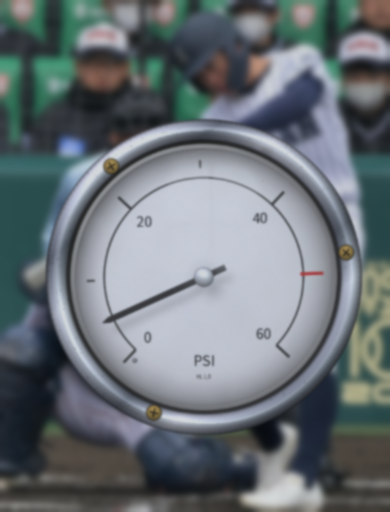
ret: 5 (psi)
